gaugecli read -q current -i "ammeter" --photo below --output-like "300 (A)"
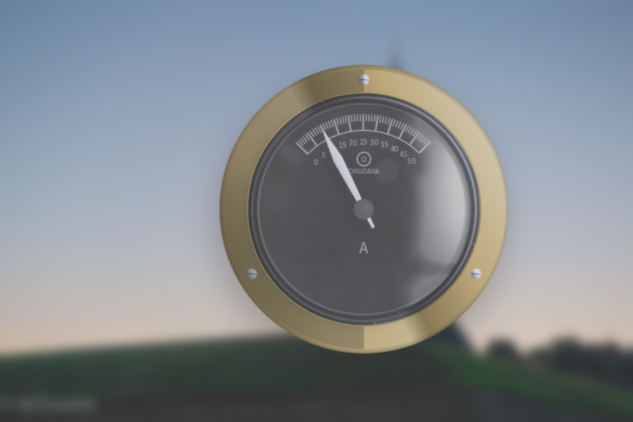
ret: 10 (A)
